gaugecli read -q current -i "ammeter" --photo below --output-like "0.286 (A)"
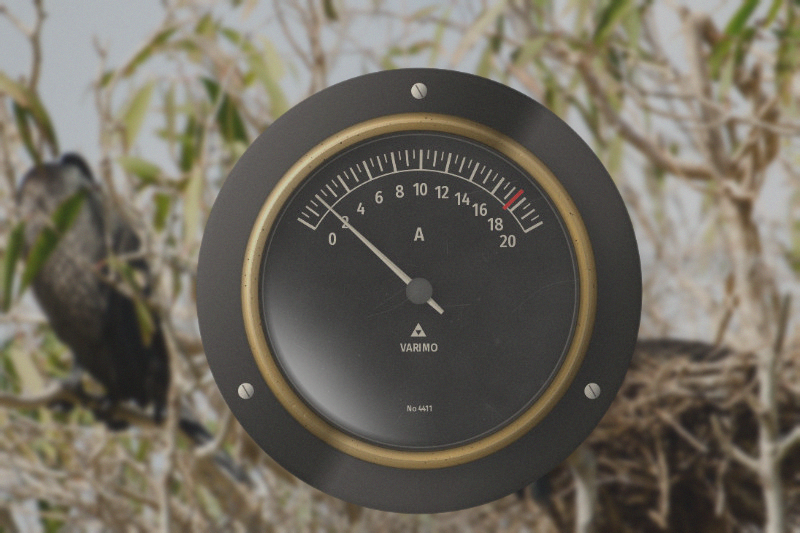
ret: 2 (A)
